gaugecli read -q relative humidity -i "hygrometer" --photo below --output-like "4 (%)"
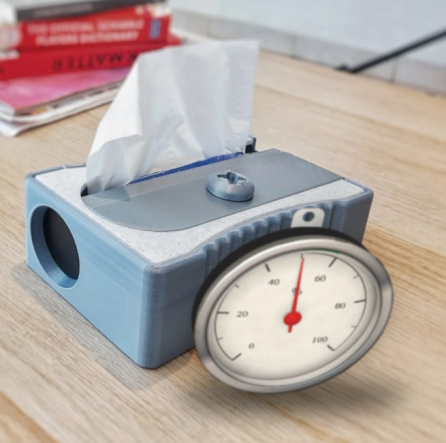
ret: 50 (%)
